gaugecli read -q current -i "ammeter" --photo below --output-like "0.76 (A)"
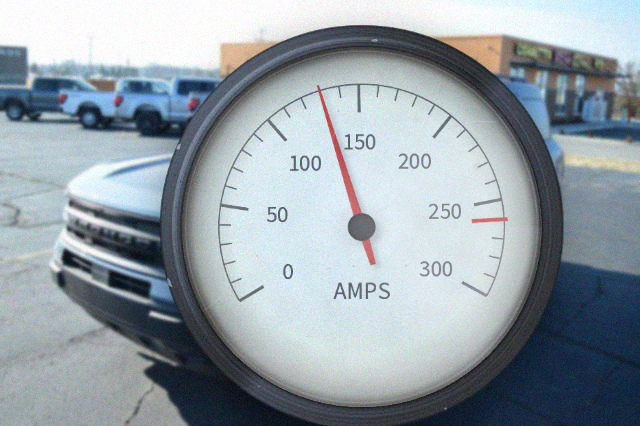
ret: 130 (A)
